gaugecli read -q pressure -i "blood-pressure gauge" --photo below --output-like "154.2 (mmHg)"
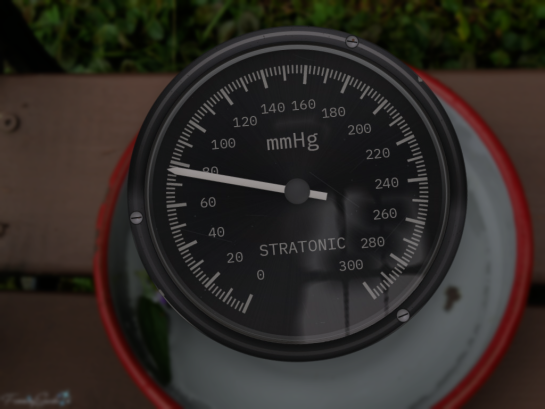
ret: 76 (mmHg)
